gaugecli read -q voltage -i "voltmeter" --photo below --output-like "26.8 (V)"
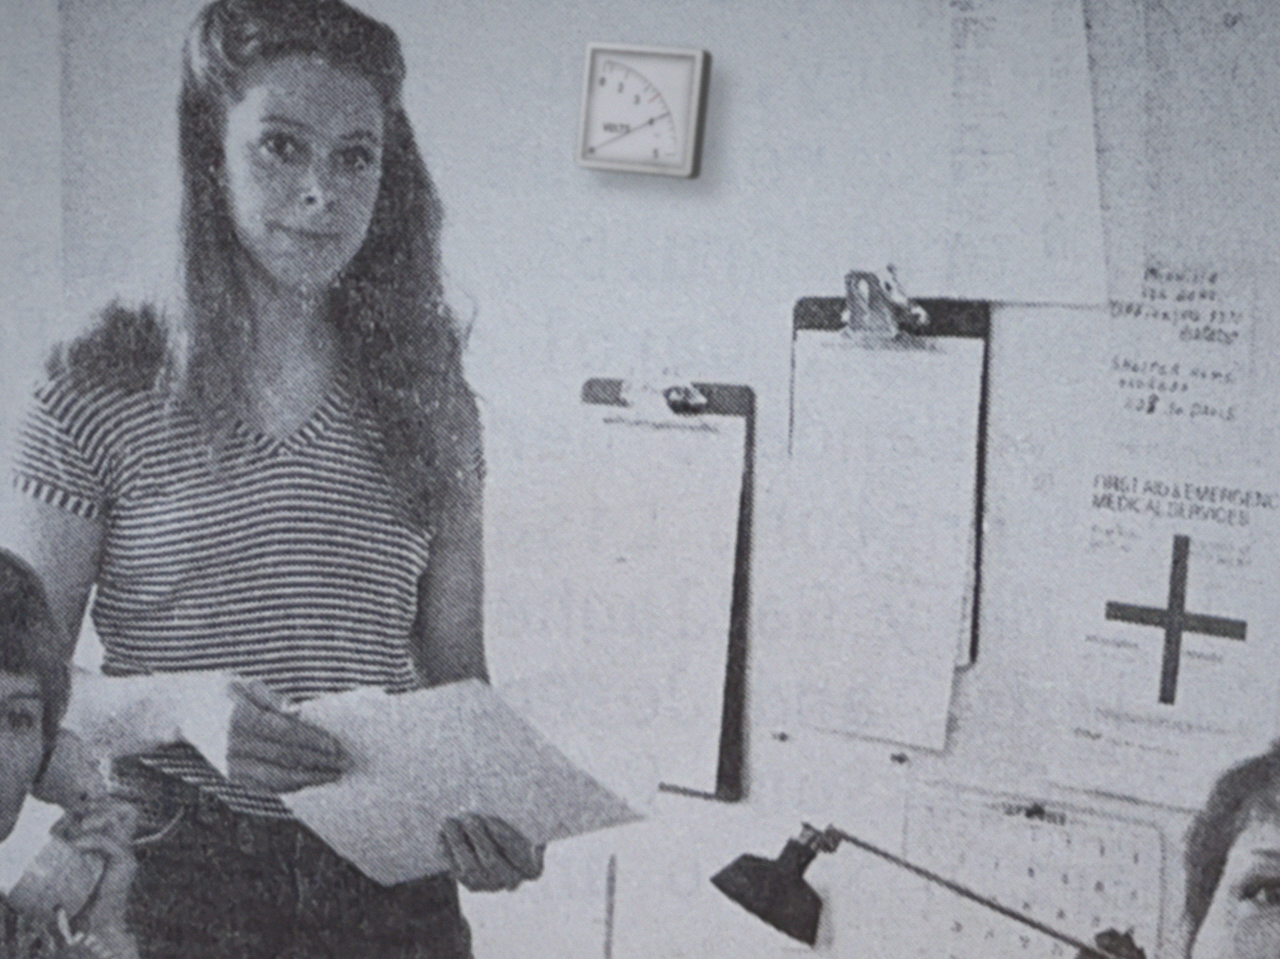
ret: 4 (V)
